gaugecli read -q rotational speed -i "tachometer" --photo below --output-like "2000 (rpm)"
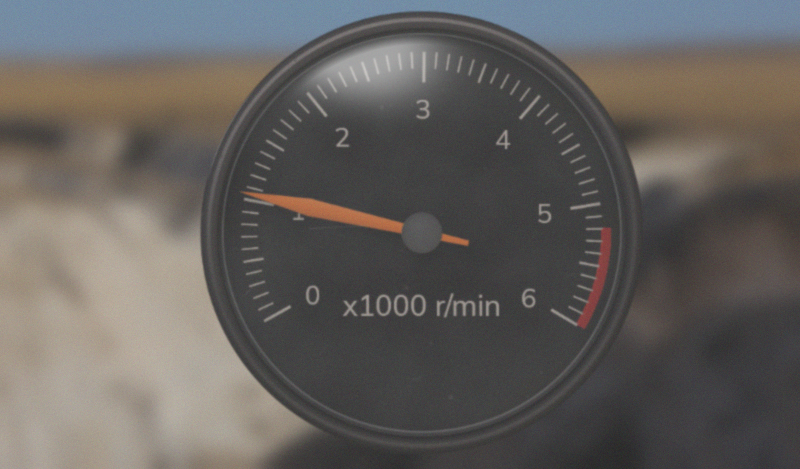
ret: 1050 (rpm)
